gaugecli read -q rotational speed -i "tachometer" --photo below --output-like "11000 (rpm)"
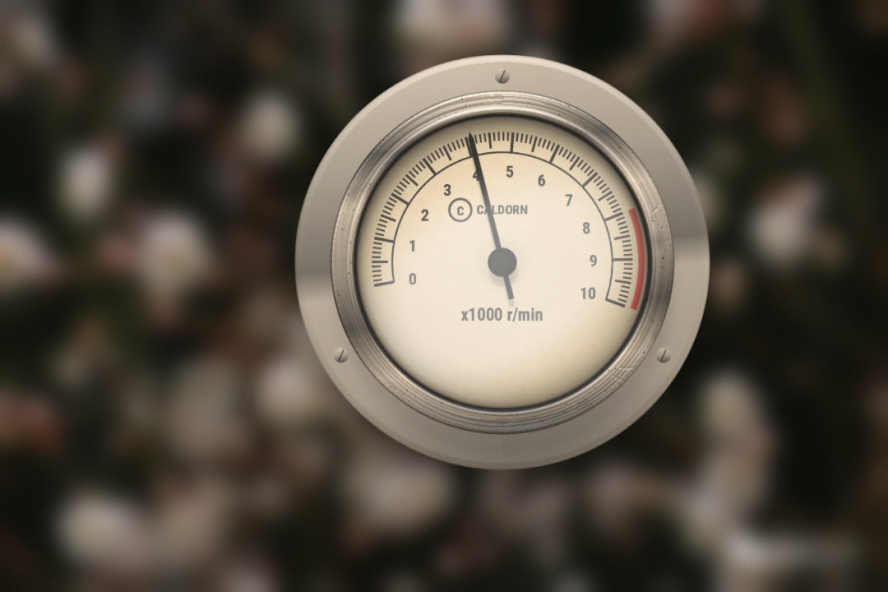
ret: 4100 (rpm)
